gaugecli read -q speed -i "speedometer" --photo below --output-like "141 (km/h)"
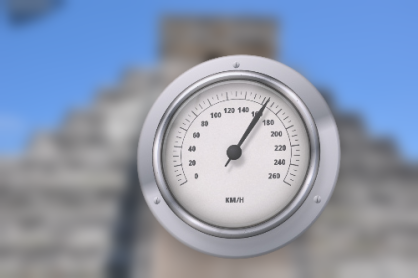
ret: 165 (km/h)
